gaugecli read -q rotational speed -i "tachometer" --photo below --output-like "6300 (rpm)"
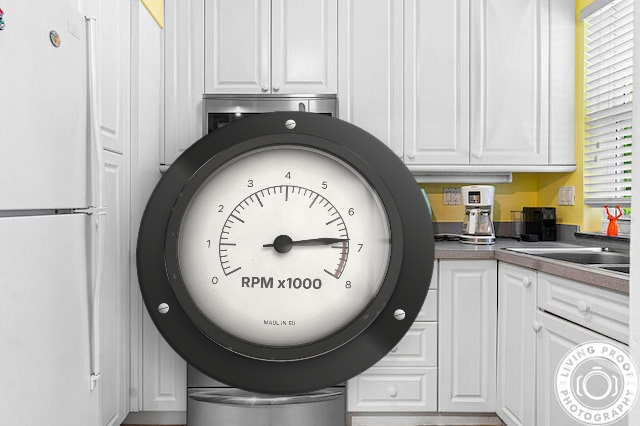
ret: 6800 (rpm)
